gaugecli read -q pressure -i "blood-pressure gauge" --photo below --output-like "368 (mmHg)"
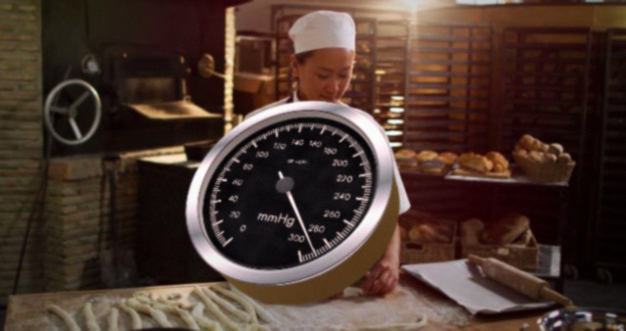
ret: 290 (mmHg)
